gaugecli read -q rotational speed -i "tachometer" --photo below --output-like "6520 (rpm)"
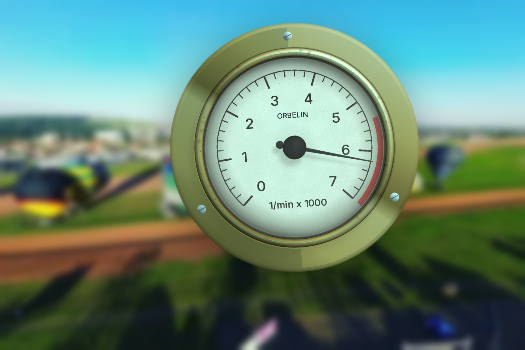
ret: 6200 (rpm)
